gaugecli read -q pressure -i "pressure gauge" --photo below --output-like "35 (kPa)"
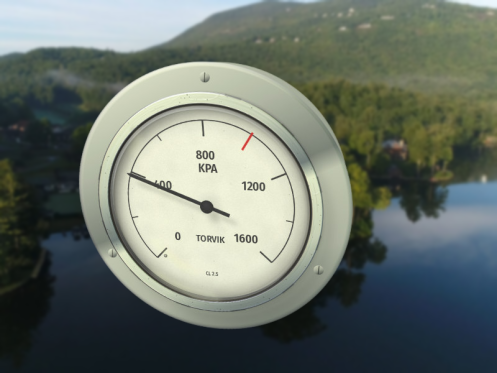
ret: 400 (kPa)
